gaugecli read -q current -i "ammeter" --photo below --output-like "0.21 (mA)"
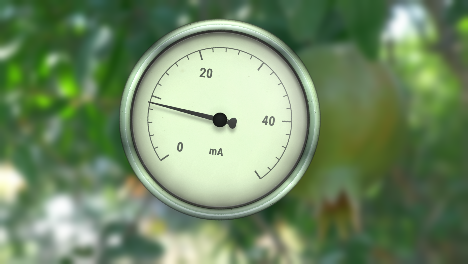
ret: 9 (mA)
